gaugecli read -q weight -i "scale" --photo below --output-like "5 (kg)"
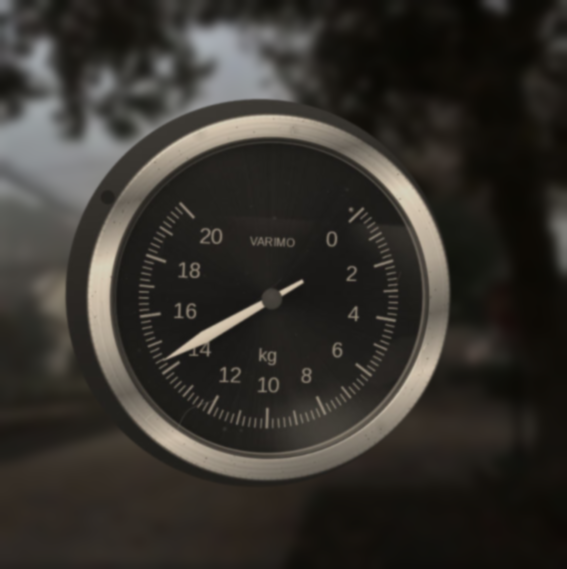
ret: 14.4 (kg)
